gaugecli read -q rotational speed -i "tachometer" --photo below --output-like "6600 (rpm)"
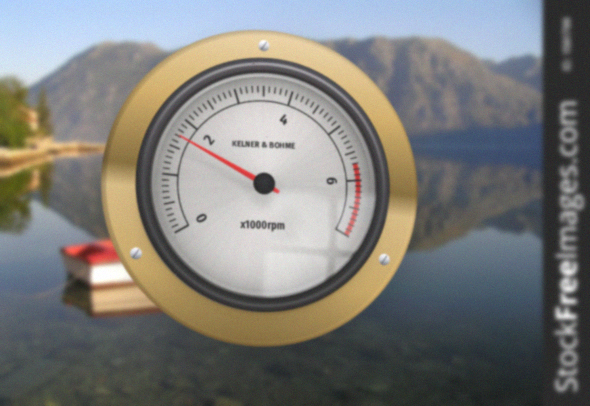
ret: 1700 (rpm)
